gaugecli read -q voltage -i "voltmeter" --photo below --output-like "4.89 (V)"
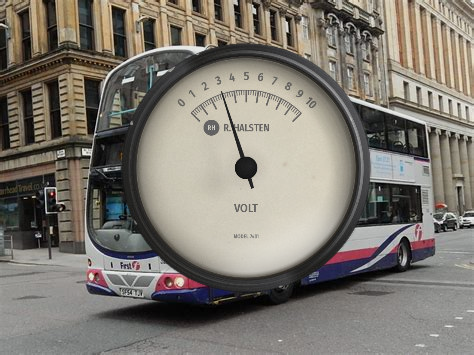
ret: 3 (V)
